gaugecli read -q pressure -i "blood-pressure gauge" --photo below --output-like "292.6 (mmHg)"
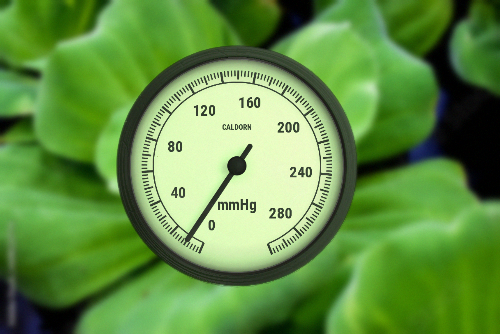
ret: 10 (mmHg)
